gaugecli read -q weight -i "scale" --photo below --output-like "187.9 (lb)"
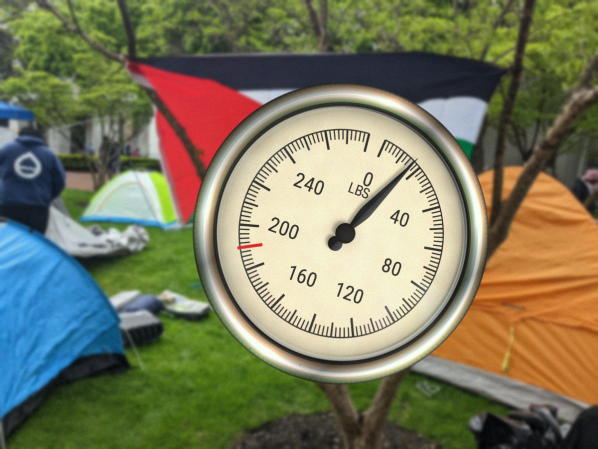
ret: 16 (lb)
